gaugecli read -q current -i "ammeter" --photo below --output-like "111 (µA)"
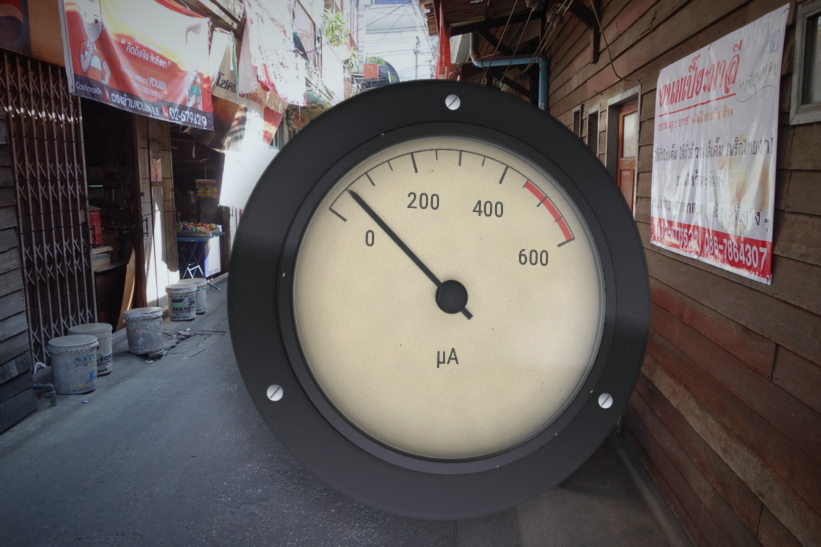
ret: 50 (µA)
